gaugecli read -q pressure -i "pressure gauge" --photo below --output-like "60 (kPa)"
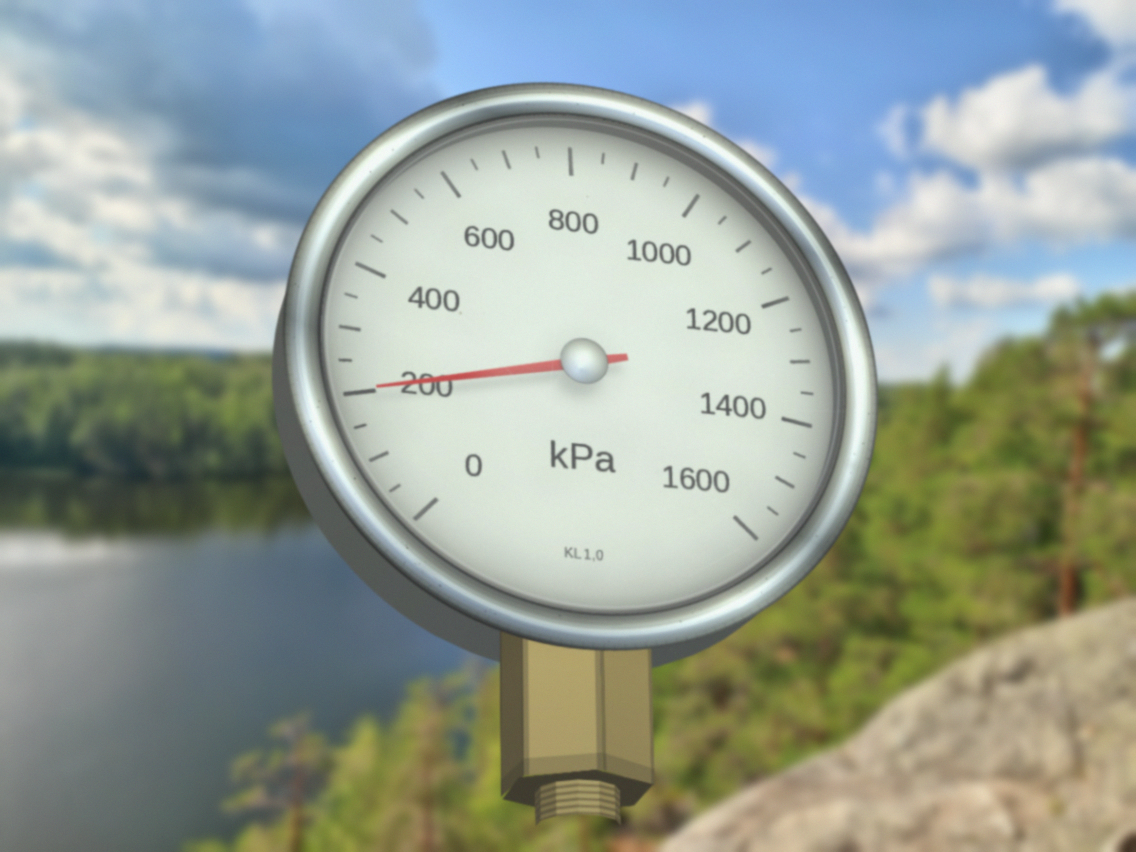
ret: 200 (kPa)
